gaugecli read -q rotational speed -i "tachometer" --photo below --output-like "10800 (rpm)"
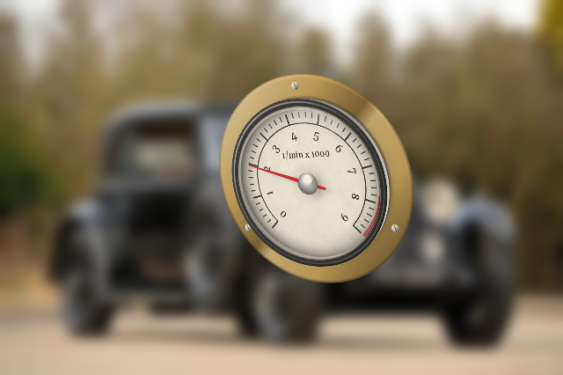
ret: 2000 (rpm)
